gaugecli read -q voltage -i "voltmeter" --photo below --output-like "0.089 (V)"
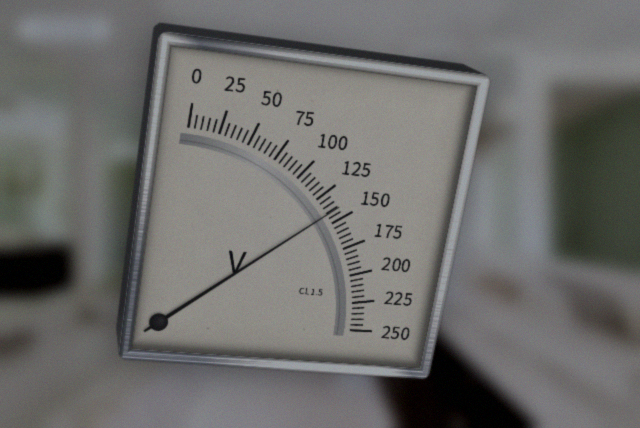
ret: 140 (V)
